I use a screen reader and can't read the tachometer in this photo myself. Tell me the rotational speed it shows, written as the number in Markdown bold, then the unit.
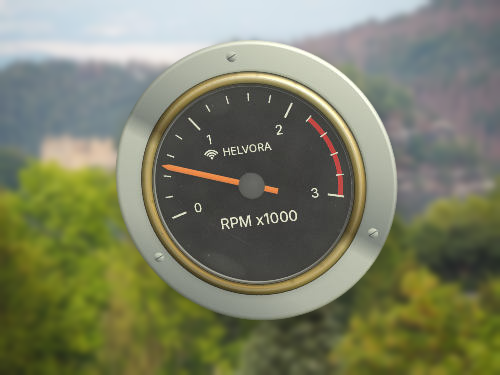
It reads **500** rpm
